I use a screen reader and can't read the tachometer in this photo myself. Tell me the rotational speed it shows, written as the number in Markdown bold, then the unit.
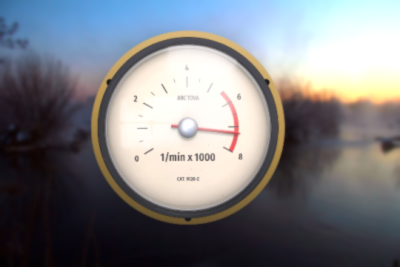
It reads **7250** rpm
